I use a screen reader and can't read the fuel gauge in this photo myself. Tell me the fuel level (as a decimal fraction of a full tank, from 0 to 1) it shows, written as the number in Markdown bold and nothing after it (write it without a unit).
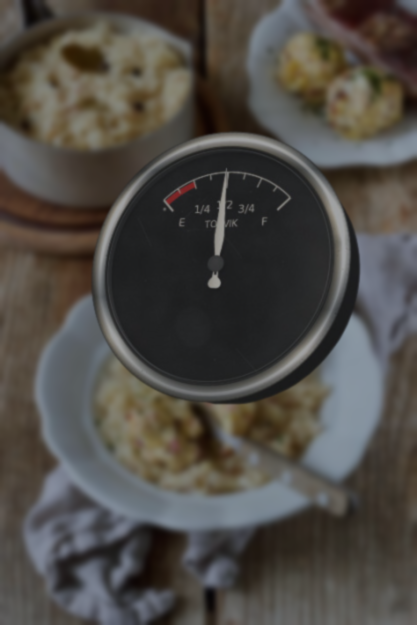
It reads **0.5**
